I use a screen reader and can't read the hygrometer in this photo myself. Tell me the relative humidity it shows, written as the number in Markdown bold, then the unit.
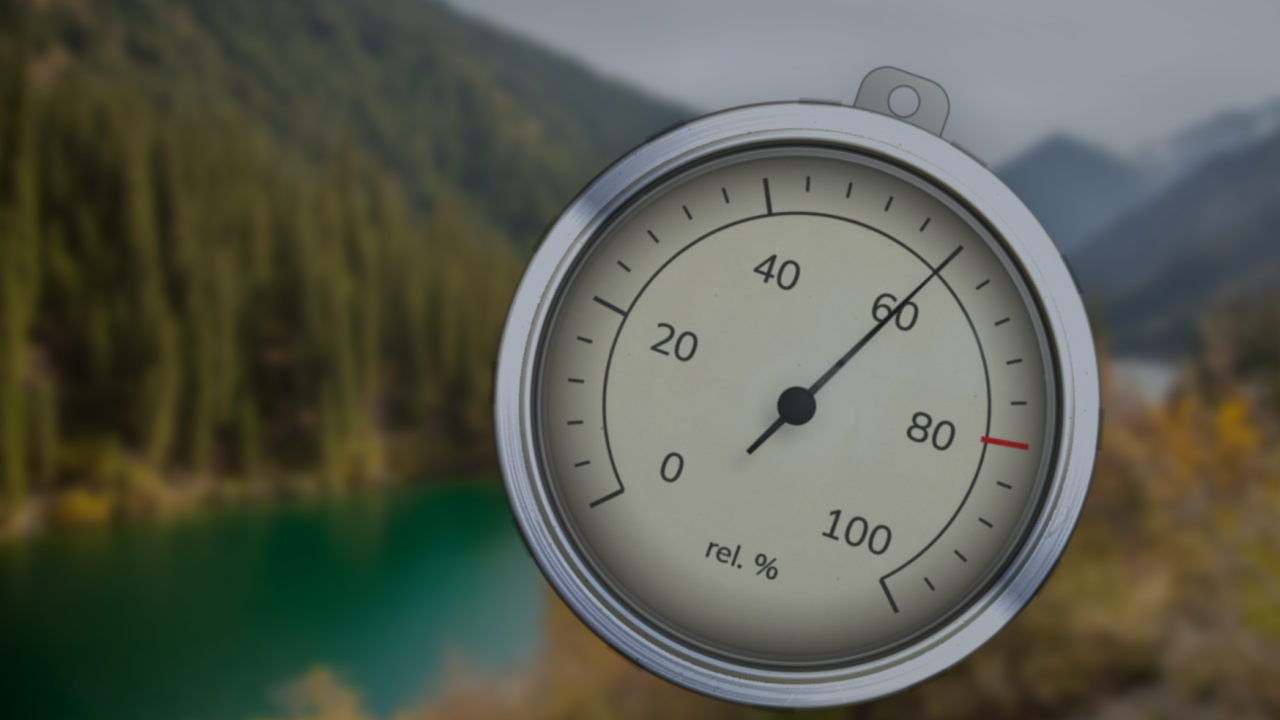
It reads **60** %
